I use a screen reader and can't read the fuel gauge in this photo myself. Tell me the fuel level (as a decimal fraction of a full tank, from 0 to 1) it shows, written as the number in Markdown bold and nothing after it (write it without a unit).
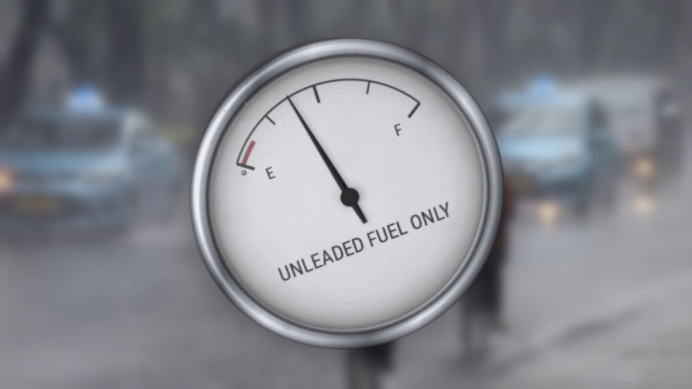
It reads **0.375**
